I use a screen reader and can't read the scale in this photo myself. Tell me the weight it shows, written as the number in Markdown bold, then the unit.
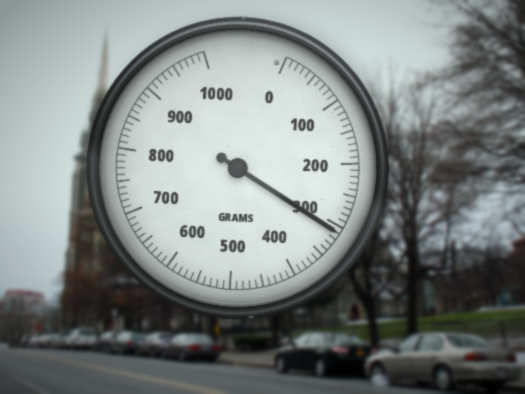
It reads **310** g
